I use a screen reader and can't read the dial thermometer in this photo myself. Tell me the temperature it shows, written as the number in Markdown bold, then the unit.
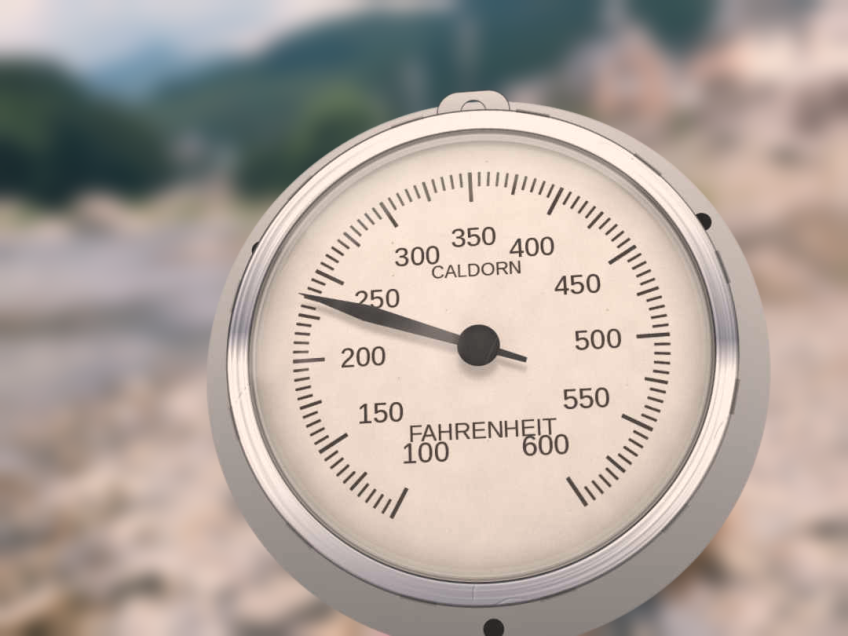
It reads **235** °F
